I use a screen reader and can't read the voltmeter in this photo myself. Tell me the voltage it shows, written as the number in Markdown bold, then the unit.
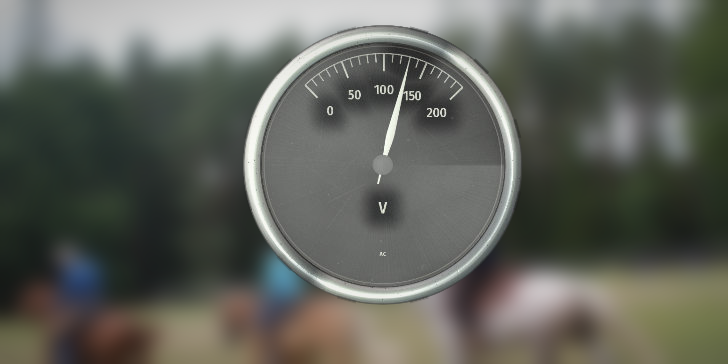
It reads **130** V
